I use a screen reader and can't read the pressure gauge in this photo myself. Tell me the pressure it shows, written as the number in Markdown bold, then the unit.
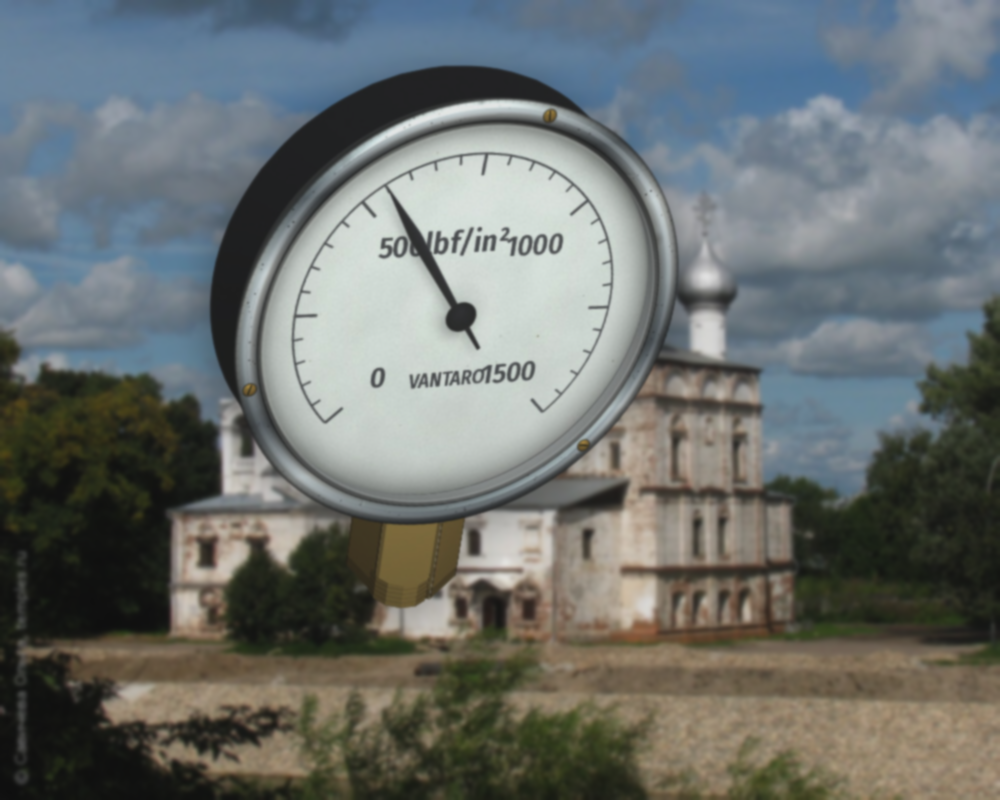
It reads **550** psi
